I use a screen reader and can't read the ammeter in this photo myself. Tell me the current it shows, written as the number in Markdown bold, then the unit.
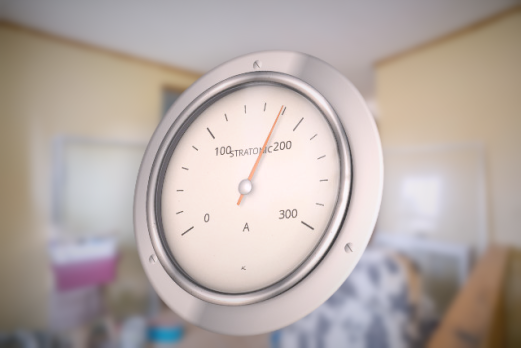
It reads **180** A
